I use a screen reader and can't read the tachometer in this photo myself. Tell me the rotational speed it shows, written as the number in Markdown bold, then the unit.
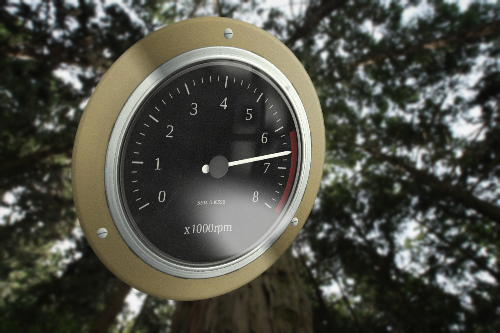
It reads **6600** rpm
